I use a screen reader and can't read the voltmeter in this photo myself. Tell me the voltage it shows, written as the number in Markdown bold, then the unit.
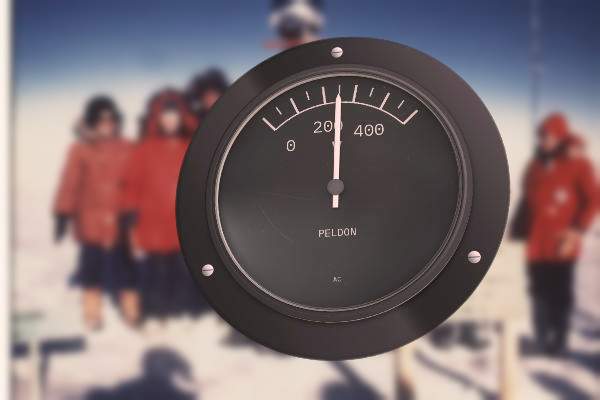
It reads **250** V
